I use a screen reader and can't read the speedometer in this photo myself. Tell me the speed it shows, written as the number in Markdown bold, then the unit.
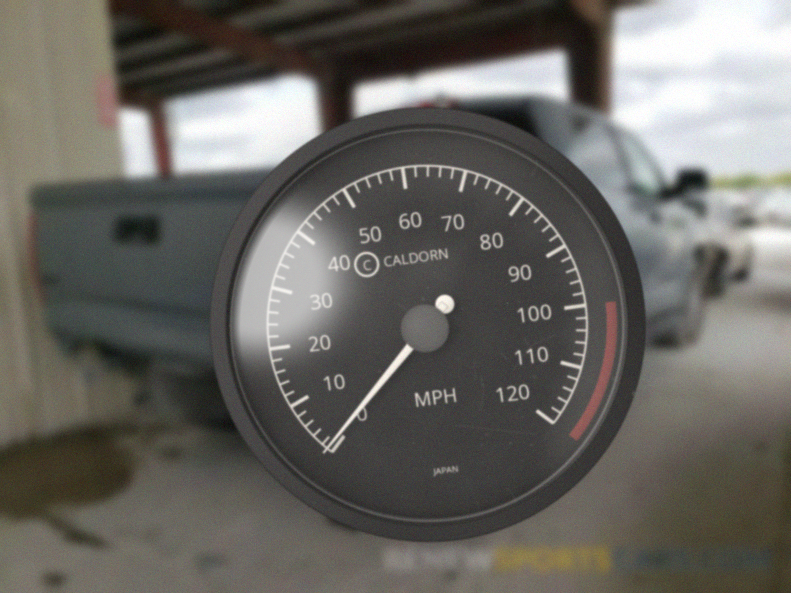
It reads **1** mph
